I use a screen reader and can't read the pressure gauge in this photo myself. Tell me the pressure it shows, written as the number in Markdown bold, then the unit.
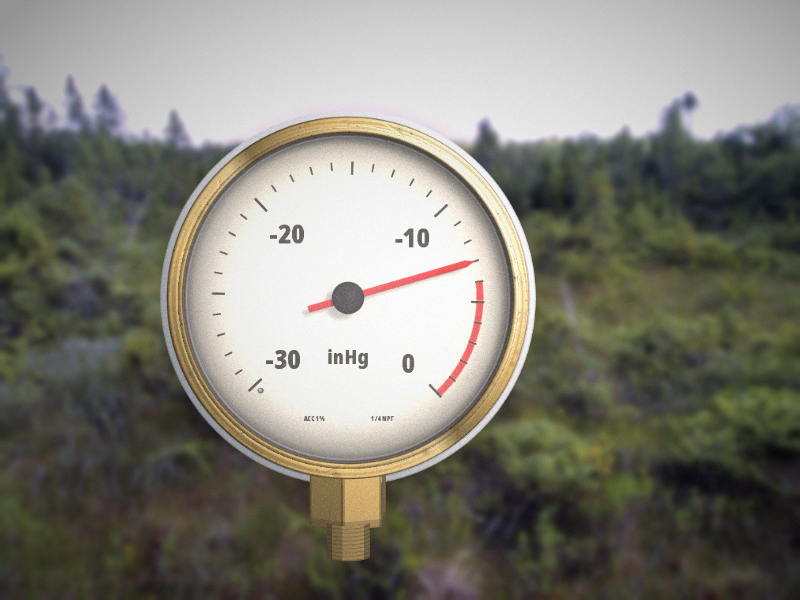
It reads **-7** inHg
